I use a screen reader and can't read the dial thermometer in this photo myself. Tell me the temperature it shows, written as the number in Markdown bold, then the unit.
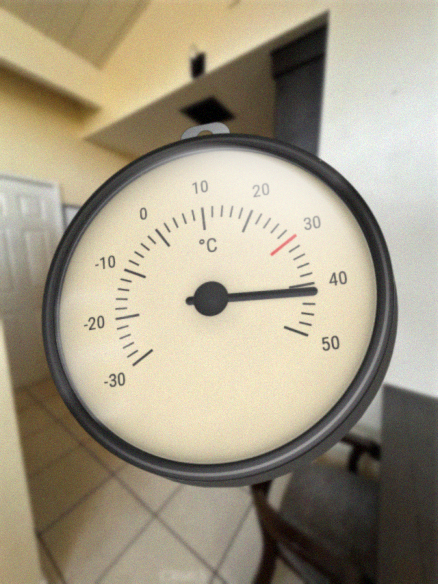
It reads **42** °C
